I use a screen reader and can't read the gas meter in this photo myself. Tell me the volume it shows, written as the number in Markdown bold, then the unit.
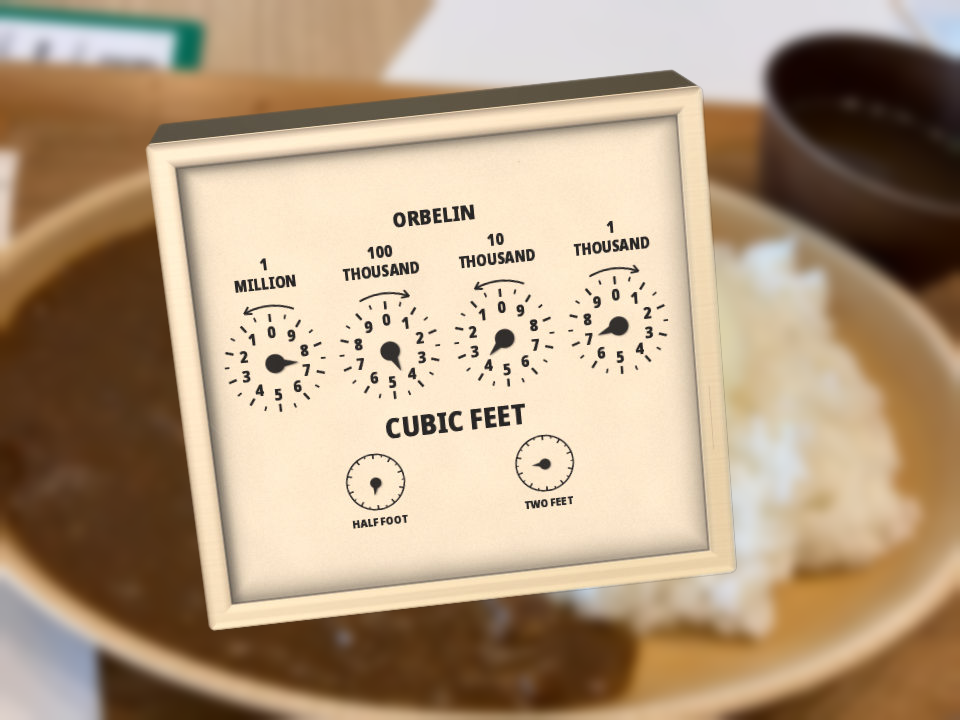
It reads **743700** ft³
